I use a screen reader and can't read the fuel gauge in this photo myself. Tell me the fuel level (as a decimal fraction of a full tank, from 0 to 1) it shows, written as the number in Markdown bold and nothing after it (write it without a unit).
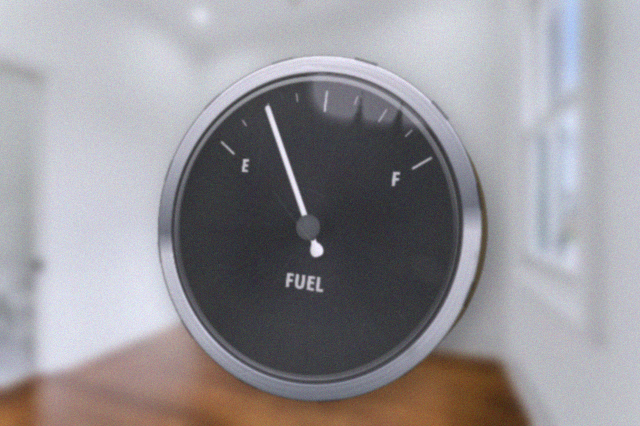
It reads **0.25**
